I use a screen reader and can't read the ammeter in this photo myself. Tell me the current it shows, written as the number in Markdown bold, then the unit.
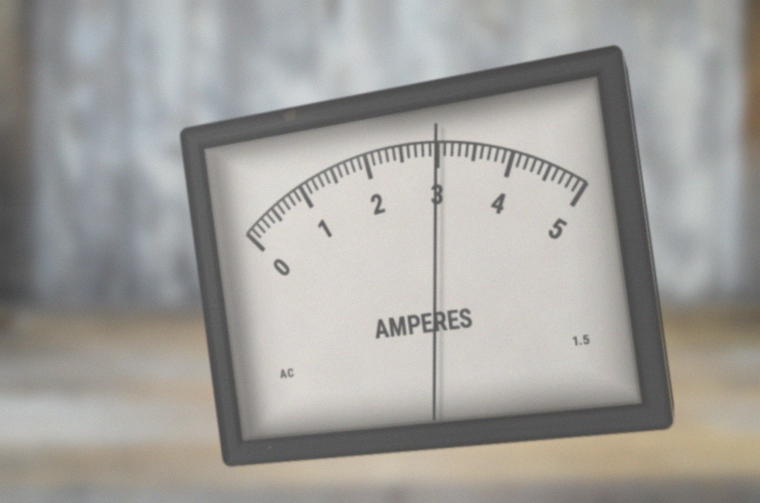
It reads **3** A
